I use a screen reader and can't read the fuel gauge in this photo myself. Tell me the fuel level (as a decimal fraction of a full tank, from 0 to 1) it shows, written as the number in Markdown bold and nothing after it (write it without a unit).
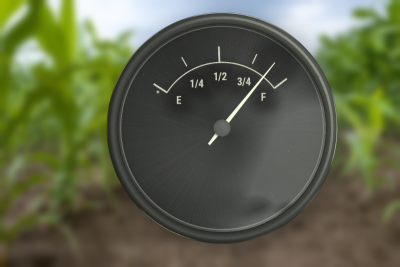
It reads **0.875**
